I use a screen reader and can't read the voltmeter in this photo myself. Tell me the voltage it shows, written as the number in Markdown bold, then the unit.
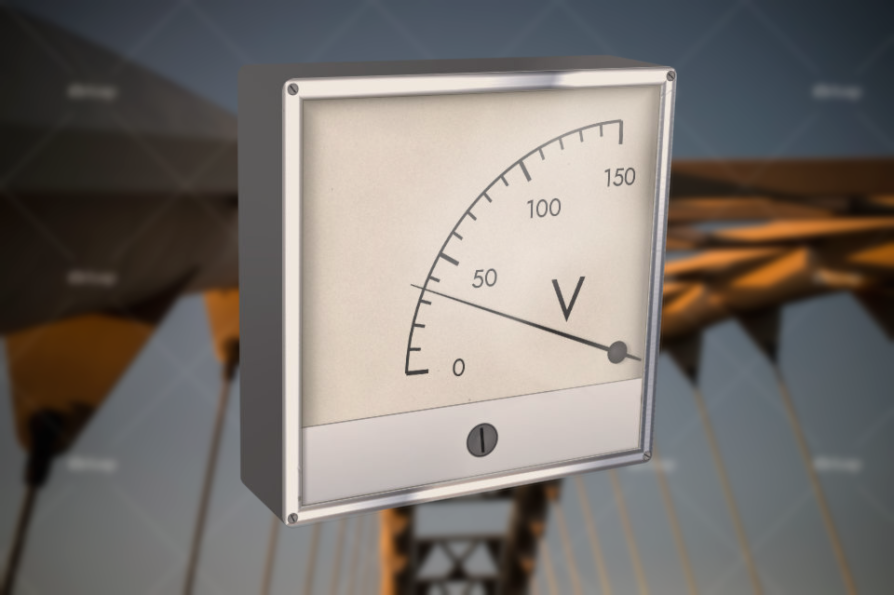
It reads **35** V
